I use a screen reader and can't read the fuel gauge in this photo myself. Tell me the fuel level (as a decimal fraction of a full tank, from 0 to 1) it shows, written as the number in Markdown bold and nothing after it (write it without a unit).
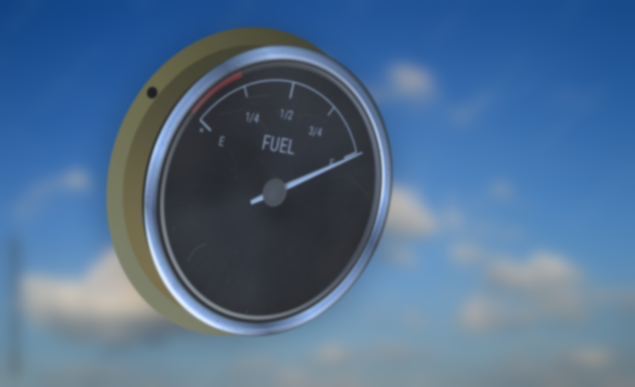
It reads **1**
